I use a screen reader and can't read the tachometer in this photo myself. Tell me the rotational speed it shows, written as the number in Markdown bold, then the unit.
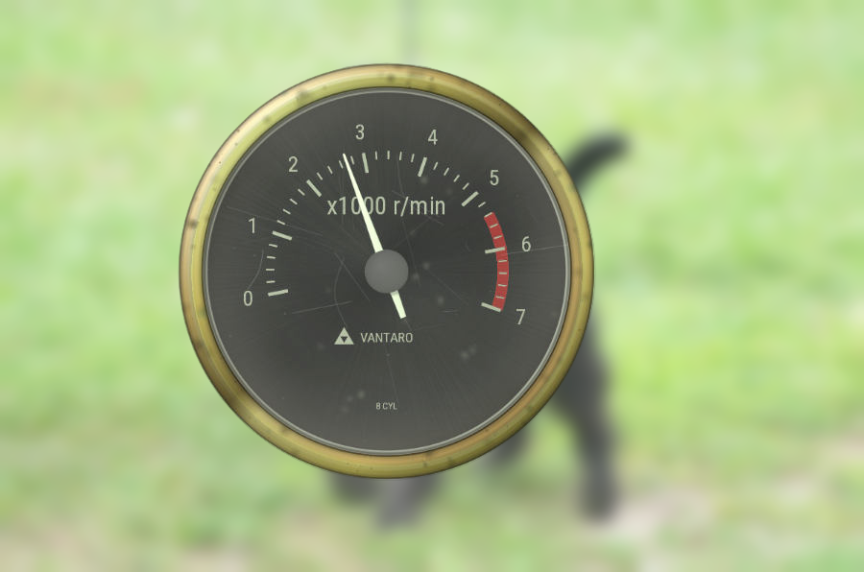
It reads **2700** rpm
